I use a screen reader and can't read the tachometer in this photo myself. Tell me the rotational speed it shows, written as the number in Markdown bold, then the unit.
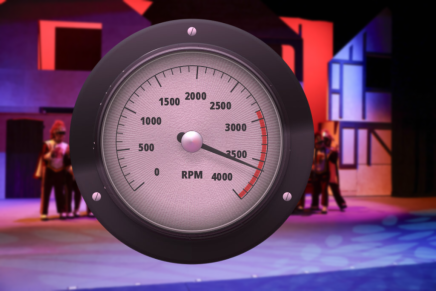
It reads **3600** rpm
